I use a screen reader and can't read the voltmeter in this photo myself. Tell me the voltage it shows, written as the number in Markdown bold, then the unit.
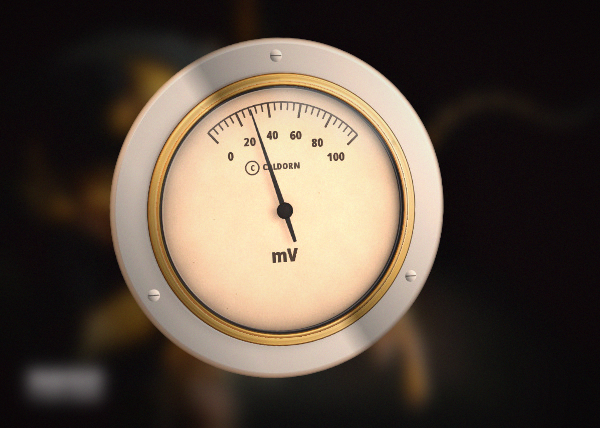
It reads **28** mV
